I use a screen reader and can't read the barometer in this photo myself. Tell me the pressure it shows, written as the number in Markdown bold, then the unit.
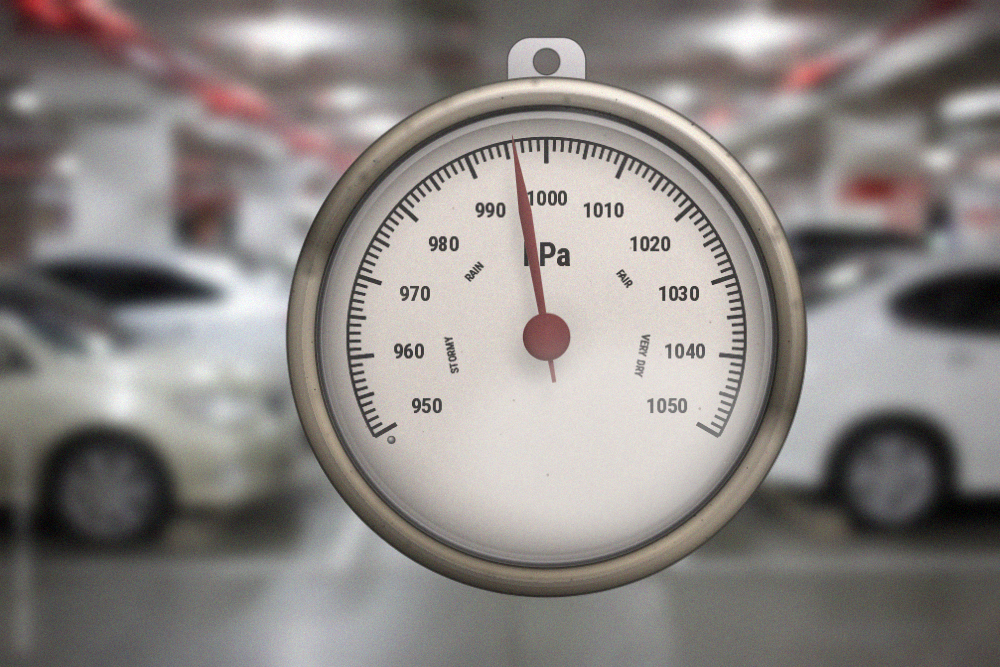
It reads **996** hPa
